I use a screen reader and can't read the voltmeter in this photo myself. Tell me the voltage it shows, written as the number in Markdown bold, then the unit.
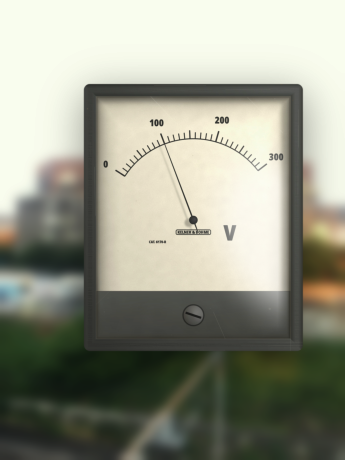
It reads **100** V
